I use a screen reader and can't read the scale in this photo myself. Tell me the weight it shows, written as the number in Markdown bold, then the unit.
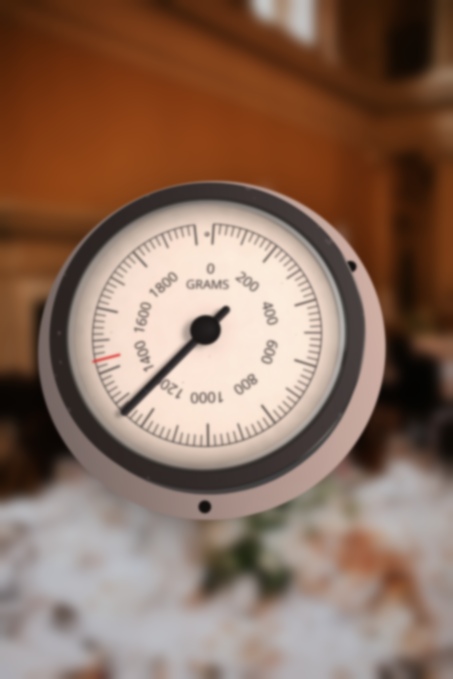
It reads **1260** g
